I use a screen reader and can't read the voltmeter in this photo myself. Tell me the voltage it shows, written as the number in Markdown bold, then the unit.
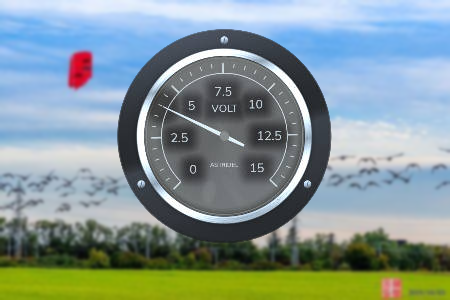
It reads **4** V
